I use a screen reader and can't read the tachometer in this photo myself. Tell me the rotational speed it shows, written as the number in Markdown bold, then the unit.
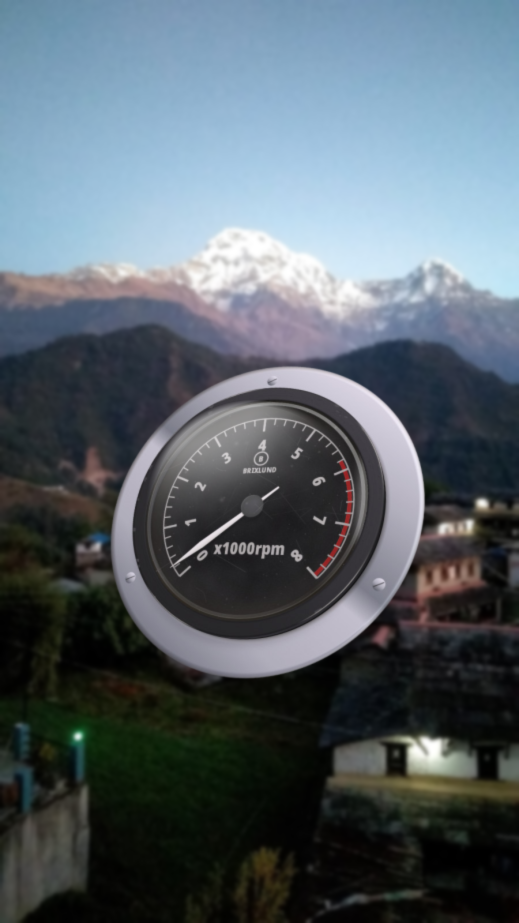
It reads **200** rpm
